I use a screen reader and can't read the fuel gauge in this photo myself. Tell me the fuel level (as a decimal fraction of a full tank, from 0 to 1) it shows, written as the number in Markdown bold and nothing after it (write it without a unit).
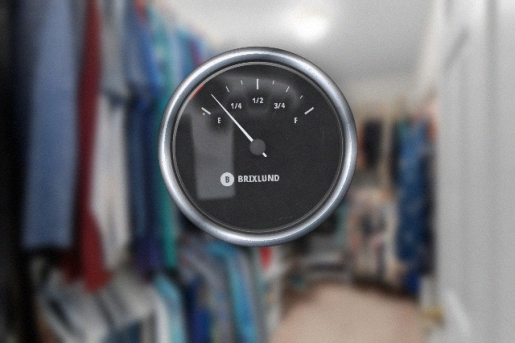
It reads **0.125**
